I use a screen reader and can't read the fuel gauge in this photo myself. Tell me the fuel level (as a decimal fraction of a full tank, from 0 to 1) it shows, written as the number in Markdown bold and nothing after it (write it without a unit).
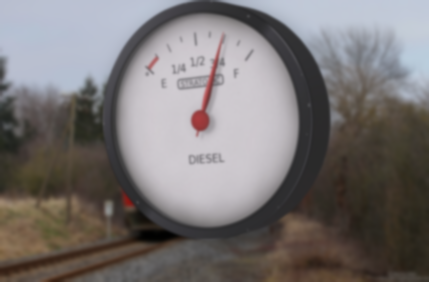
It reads **0.75**
